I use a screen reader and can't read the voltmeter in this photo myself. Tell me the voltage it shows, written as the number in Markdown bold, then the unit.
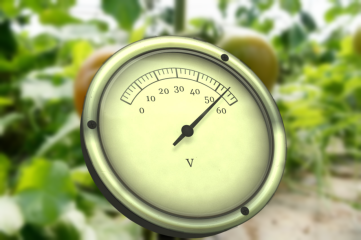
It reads **54** V
